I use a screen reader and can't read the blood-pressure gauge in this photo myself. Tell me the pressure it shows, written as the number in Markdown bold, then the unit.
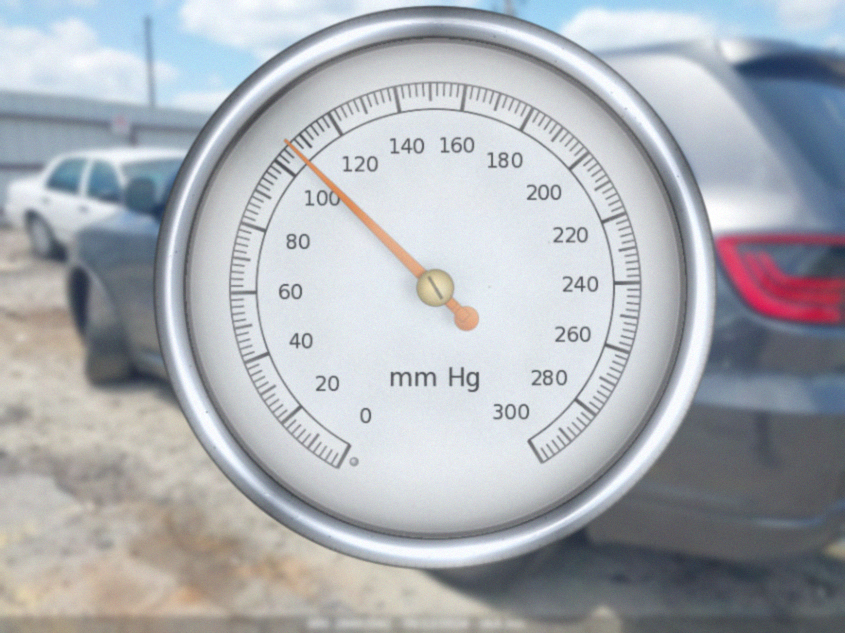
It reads **106** mmHg
